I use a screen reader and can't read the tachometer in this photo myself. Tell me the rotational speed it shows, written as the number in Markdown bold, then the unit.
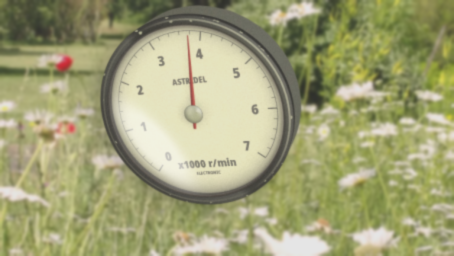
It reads **3800** rpm
